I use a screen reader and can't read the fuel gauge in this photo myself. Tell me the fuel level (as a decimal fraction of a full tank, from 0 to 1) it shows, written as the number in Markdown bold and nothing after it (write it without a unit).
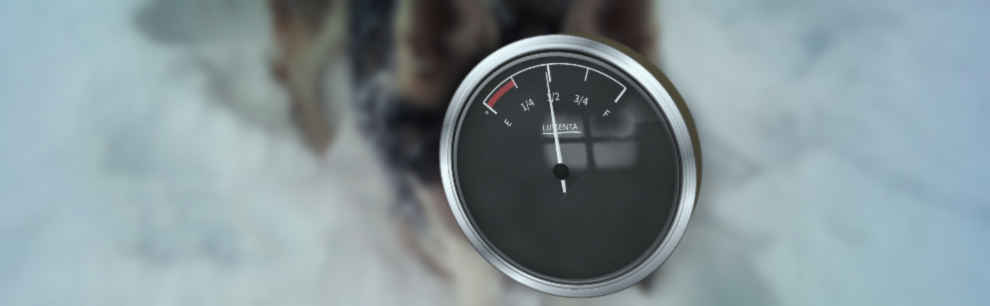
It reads **0.5**
